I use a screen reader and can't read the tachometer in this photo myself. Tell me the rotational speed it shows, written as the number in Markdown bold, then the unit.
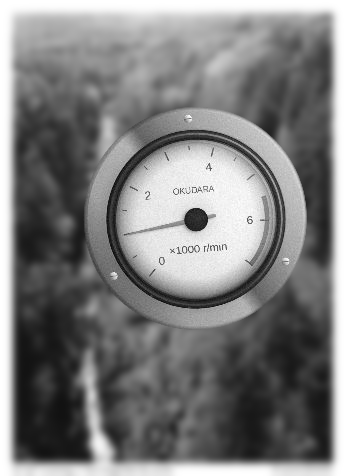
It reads **1000** rpm
